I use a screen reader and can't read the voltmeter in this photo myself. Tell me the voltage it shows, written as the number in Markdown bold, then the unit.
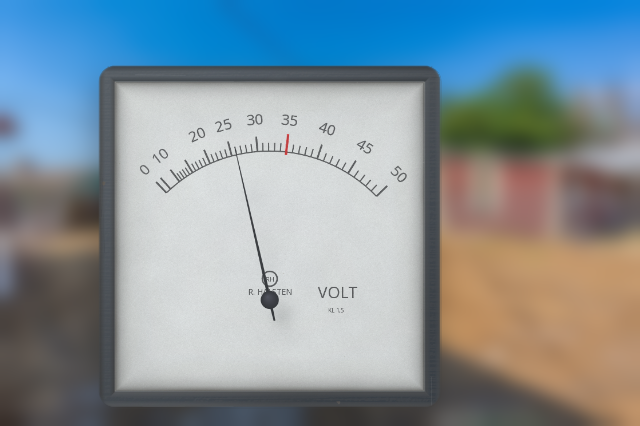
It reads **26** V
